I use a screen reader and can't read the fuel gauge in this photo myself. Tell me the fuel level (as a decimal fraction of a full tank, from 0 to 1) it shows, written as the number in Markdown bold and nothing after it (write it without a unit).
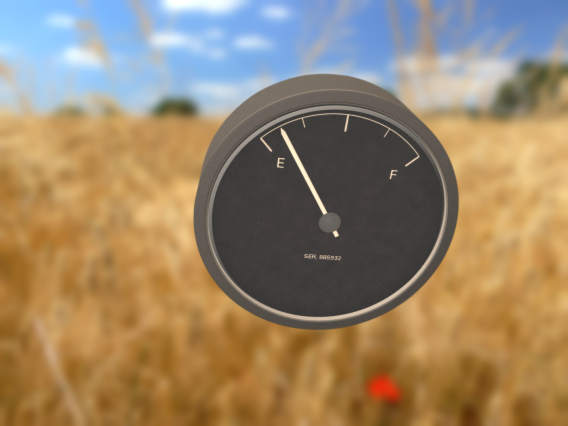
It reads **0.125**
